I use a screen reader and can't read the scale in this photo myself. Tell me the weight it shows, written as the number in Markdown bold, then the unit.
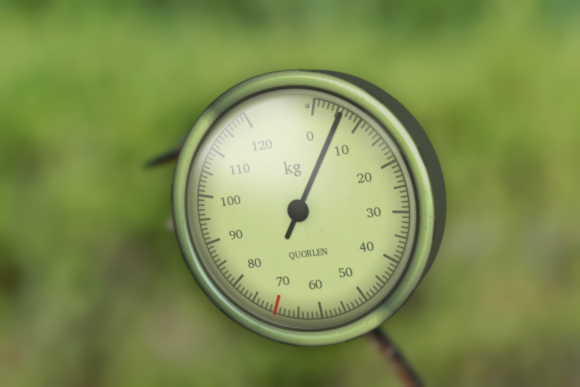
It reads **6** kg
